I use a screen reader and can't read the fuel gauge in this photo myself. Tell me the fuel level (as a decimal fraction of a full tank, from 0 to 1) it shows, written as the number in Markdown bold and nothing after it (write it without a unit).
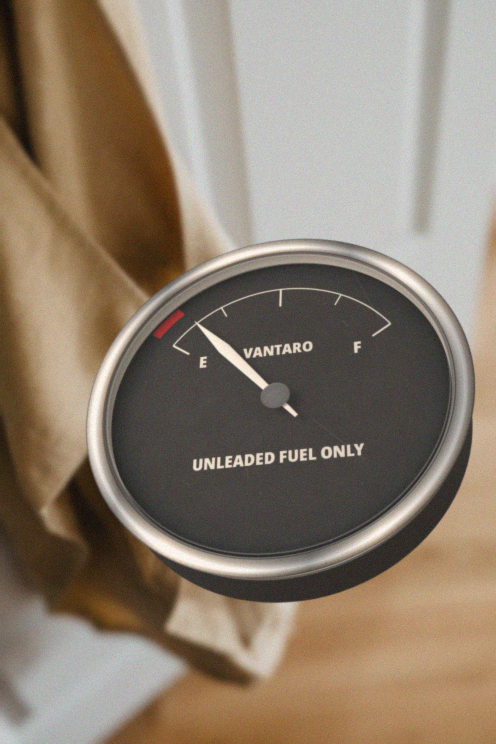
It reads **0.125**
